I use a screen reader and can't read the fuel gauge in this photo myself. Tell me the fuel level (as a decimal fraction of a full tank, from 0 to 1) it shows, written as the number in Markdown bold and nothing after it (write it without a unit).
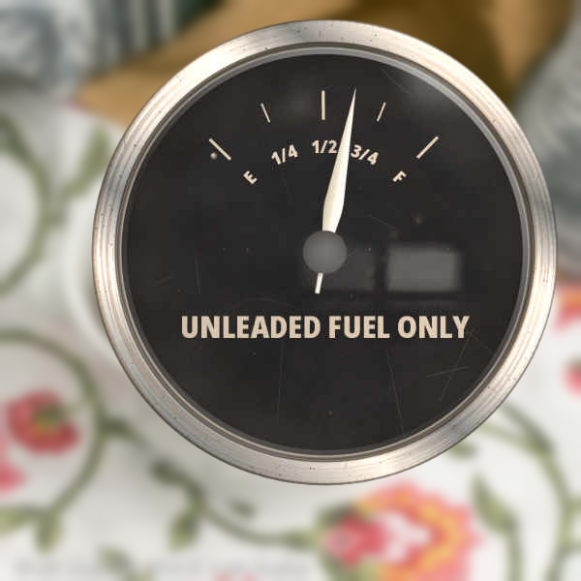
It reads **0.625**
